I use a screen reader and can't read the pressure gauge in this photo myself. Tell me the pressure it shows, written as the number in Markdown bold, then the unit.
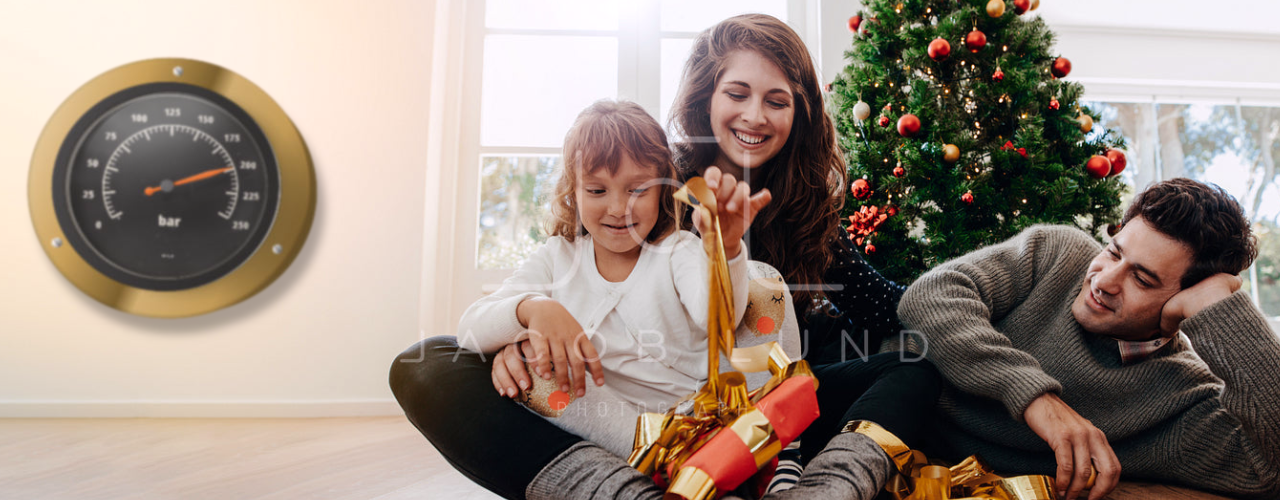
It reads **200** bar
